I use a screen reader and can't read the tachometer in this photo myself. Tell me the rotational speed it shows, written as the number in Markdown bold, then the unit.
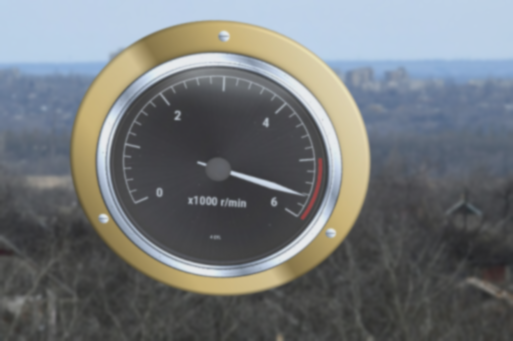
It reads **5600** rpm
